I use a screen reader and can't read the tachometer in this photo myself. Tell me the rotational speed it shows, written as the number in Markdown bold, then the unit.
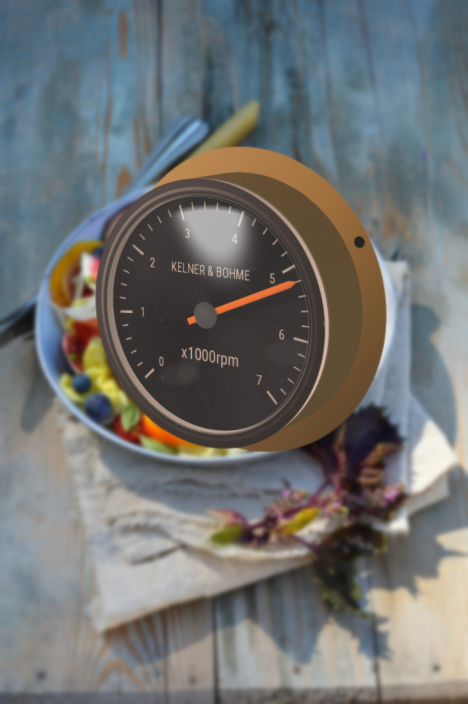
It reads **5200** rpm
